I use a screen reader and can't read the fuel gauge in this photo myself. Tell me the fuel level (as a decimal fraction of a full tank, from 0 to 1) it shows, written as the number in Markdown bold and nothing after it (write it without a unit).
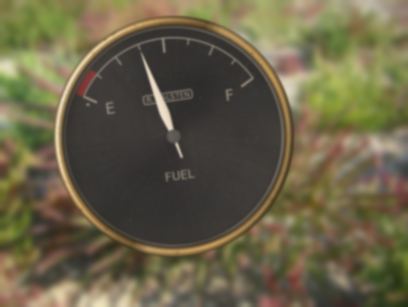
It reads **0.375**
